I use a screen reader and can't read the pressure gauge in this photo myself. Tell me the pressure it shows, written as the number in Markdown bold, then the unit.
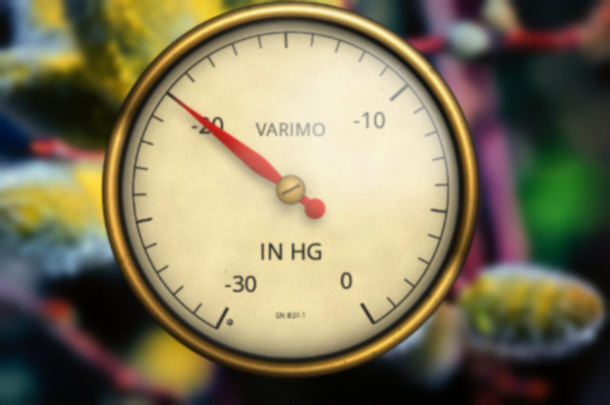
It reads **-20** inHg
